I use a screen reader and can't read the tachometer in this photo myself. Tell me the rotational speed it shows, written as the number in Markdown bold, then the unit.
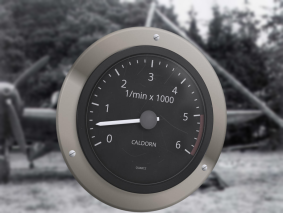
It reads **500** rpm
